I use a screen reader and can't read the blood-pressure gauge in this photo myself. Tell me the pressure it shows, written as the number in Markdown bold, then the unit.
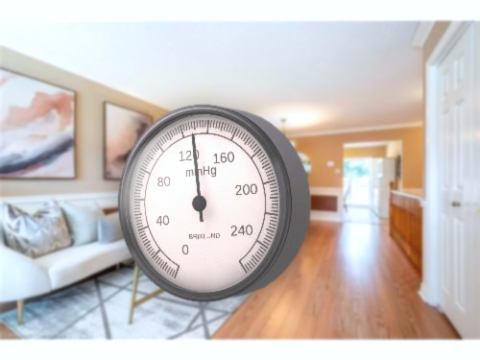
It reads **130** mmHg
